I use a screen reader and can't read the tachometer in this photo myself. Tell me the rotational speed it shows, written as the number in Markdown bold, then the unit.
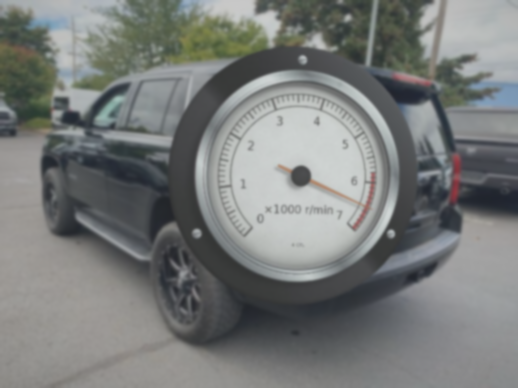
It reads **6500** rpm
